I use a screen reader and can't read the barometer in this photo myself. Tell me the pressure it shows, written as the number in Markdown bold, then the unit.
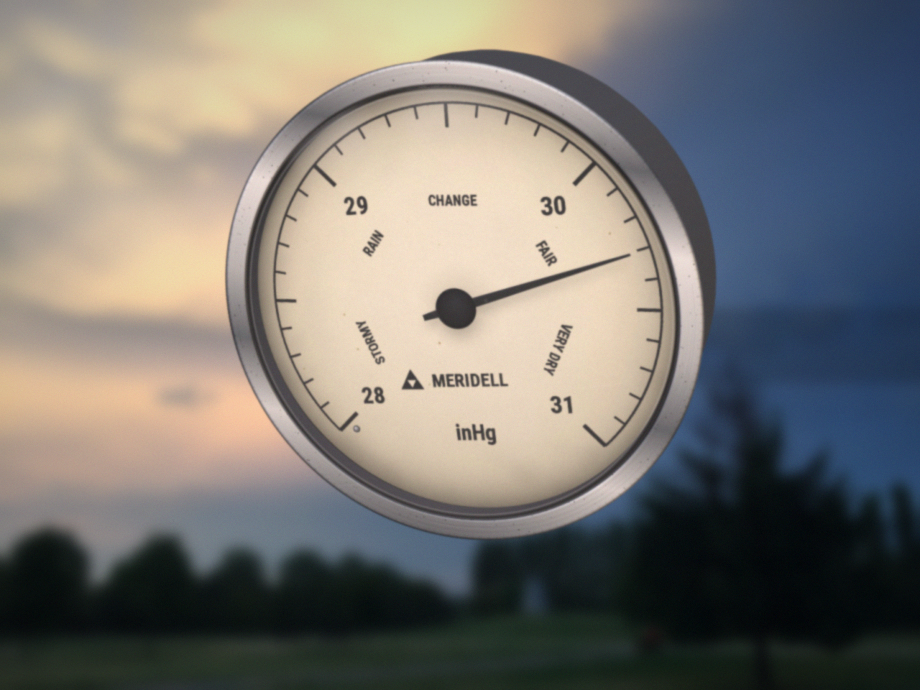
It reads **30.3** inHg
